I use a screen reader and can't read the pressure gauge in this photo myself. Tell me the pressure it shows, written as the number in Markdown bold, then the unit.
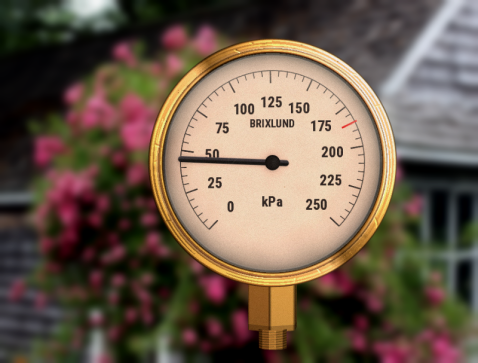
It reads **45** kPa
